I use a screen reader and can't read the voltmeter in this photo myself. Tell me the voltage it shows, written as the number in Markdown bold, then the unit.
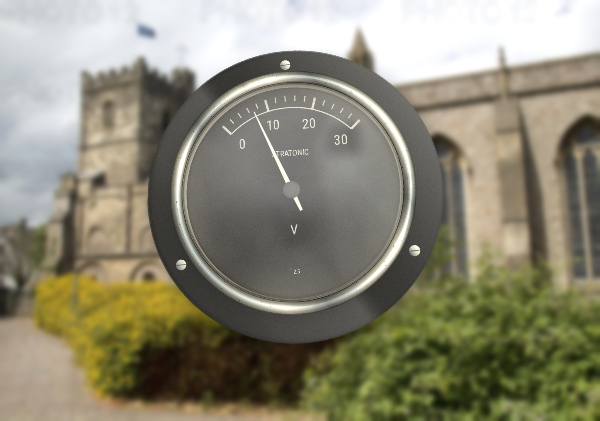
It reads **7** V
